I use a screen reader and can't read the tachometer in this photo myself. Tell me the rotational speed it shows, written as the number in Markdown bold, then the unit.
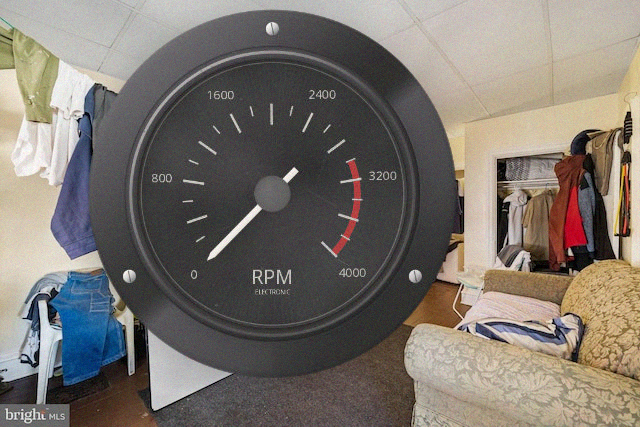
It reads **0** rpm
